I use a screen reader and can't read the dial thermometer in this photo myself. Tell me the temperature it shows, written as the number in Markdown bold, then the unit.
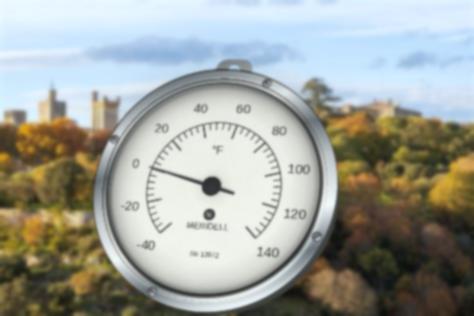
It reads **0** °F
